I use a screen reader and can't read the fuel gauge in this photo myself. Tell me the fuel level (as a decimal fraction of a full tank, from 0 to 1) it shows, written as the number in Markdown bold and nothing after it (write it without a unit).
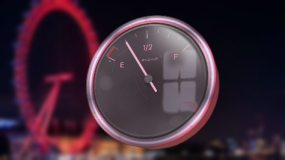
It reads **0.25**
